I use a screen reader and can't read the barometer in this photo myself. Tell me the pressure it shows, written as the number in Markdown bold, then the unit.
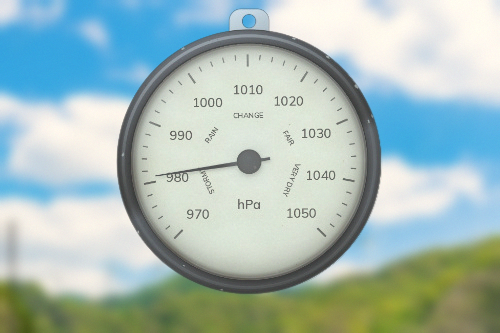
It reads **981** hPa
